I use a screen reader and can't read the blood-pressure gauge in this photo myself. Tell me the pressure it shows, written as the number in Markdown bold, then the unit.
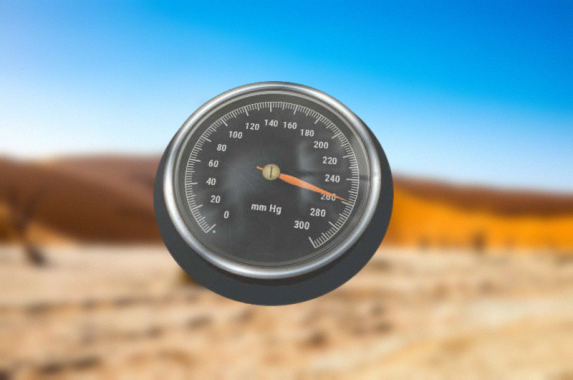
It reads **260** mmHg
